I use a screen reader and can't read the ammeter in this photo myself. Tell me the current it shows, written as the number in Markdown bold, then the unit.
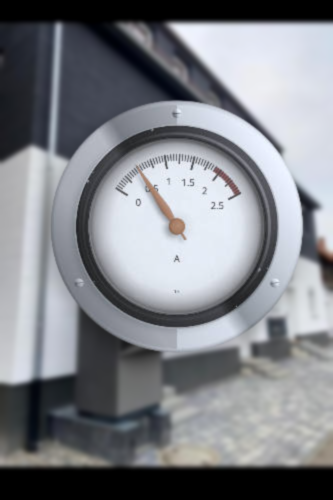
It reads **0.5** A
